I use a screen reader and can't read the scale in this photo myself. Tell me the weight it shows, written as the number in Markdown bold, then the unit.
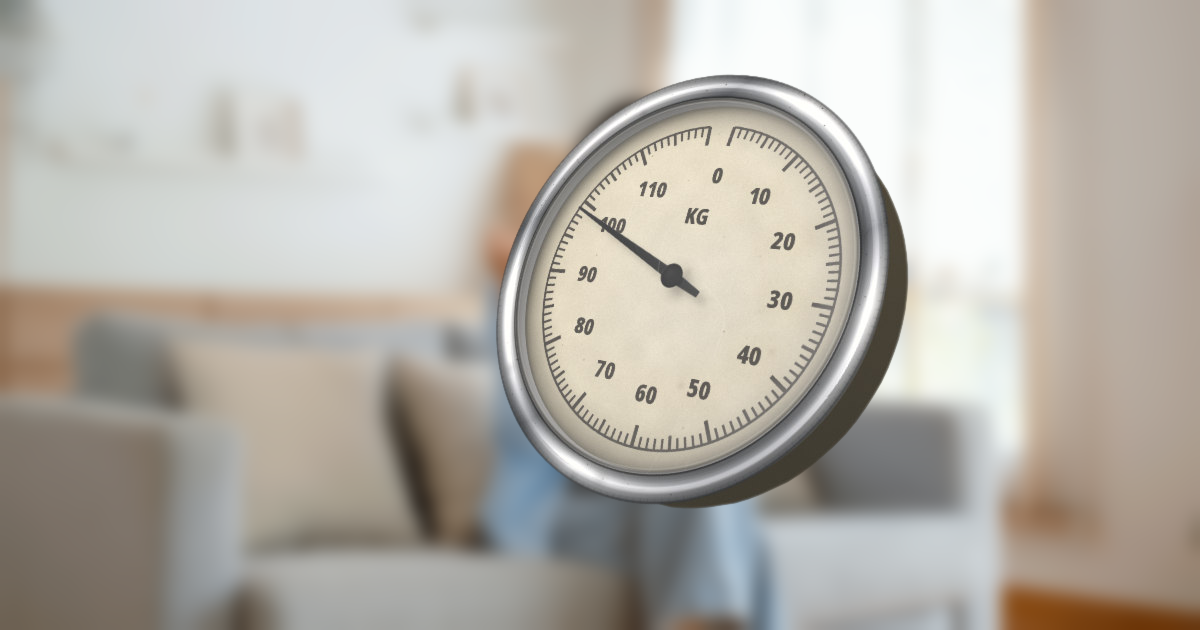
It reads **99** kg
